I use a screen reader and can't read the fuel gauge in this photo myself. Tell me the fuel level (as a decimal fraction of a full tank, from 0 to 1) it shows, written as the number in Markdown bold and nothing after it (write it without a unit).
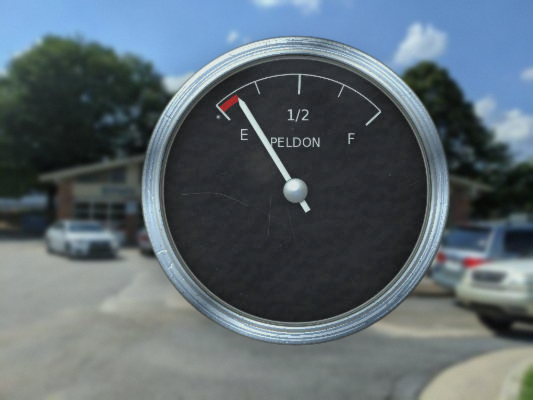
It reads **0.125**
